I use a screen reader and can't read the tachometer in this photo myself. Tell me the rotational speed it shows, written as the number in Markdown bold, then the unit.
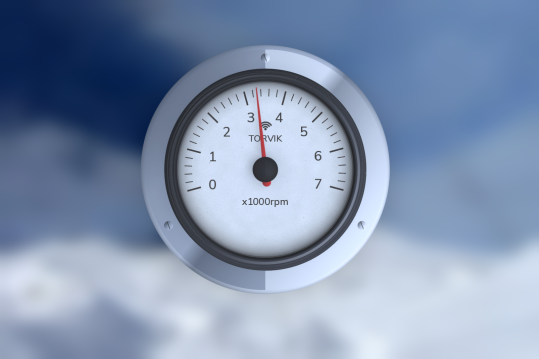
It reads **3300** rpm
